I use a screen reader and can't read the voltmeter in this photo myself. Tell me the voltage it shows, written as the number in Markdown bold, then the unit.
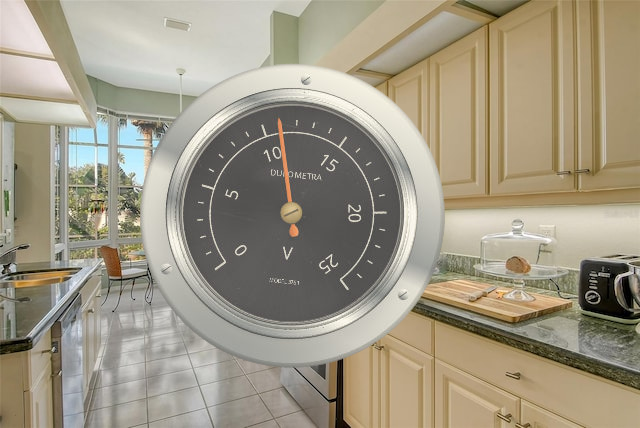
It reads **11** V
